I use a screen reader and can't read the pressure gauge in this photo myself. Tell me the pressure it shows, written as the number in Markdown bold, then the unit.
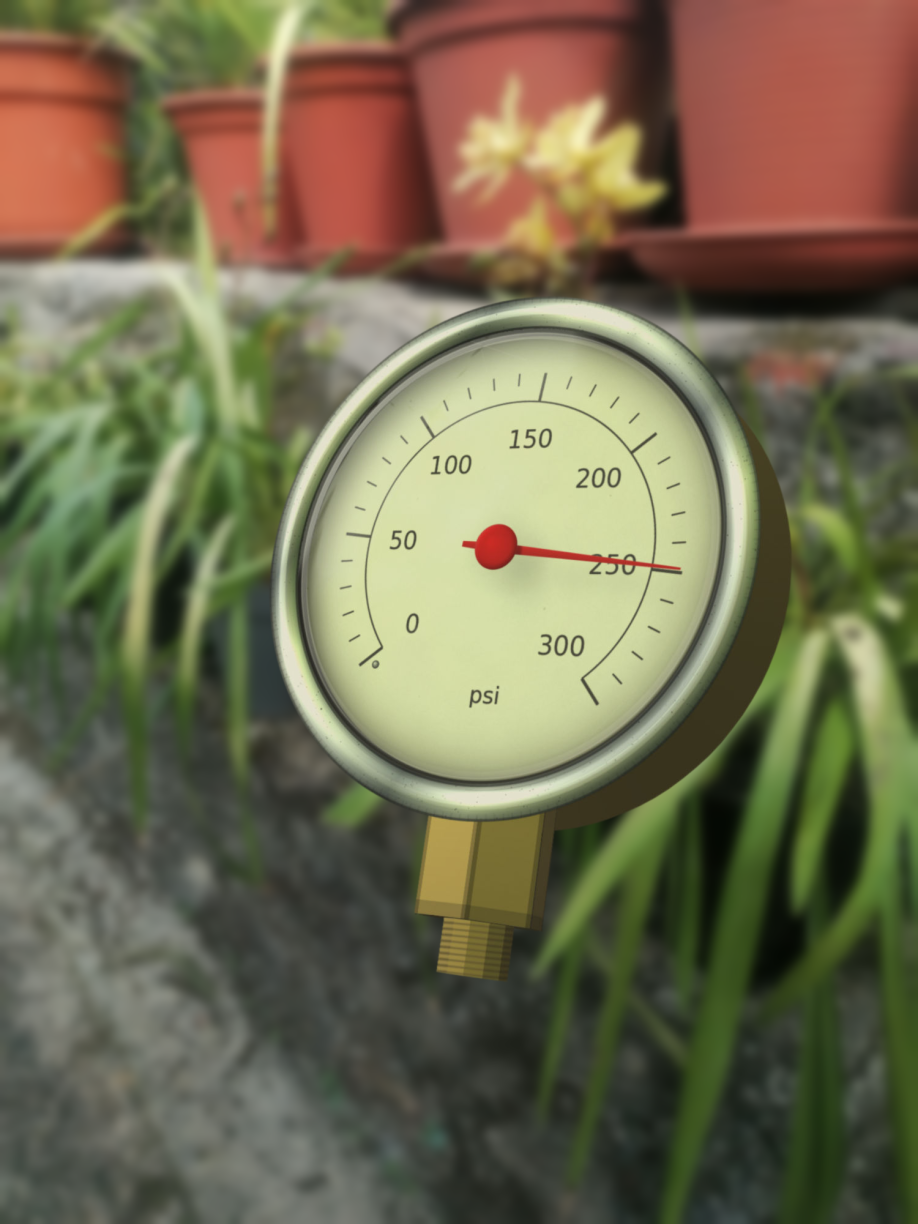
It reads **250** psi
